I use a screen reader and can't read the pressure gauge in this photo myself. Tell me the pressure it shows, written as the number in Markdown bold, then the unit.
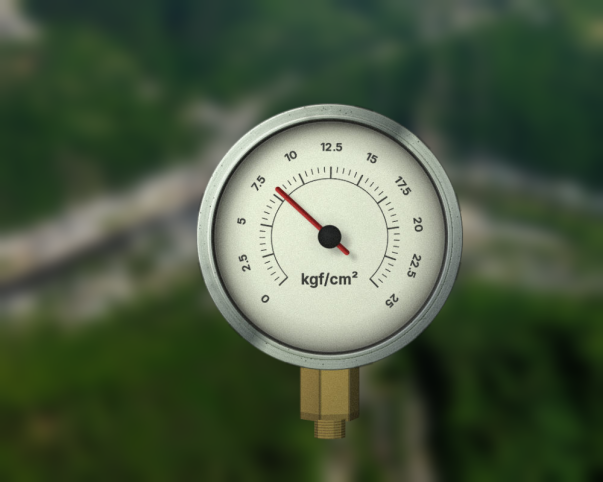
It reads **8** kg/cm²
